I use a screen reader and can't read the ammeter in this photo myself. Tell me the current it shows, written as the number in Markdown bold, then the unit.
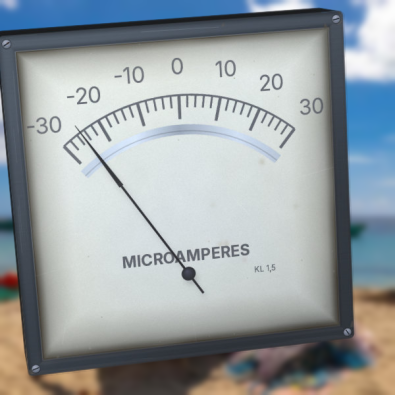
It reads **-25** µA
